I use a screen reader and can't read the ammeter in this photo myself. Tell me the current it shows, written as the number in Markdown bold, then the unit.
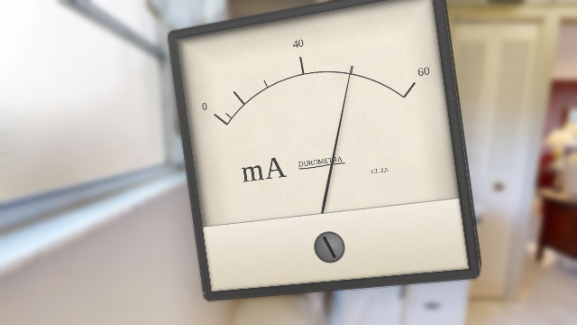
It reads **50** mA
